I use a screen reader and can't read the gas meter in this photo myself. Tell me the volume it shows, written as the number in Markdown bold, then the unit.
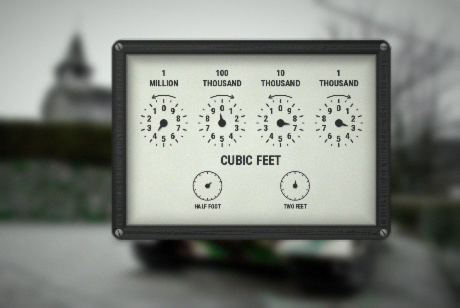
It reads **397300** ft³
